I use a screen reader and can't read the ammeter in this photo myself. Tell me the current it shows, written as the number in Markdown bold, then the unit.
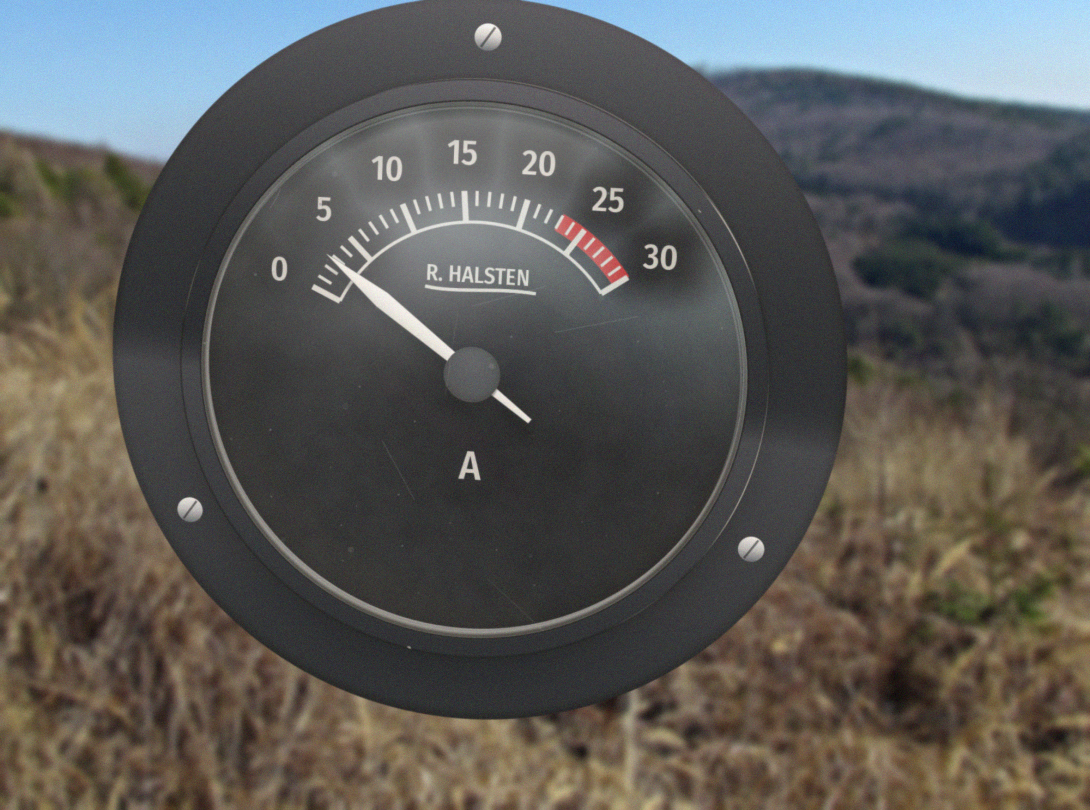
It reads **3** A
